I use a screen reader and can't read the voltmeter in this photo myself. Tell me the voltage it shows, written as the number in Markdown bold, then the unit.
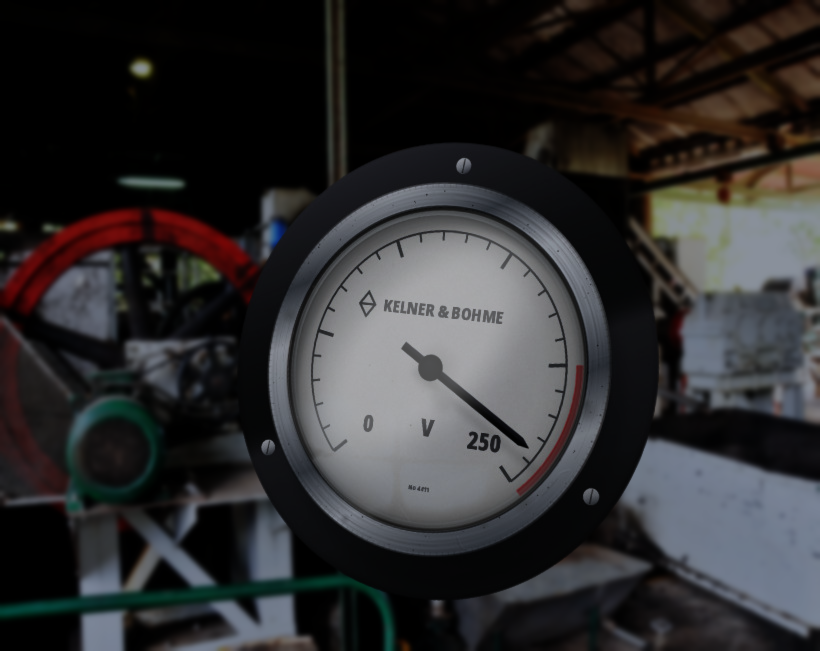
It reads **235** V
